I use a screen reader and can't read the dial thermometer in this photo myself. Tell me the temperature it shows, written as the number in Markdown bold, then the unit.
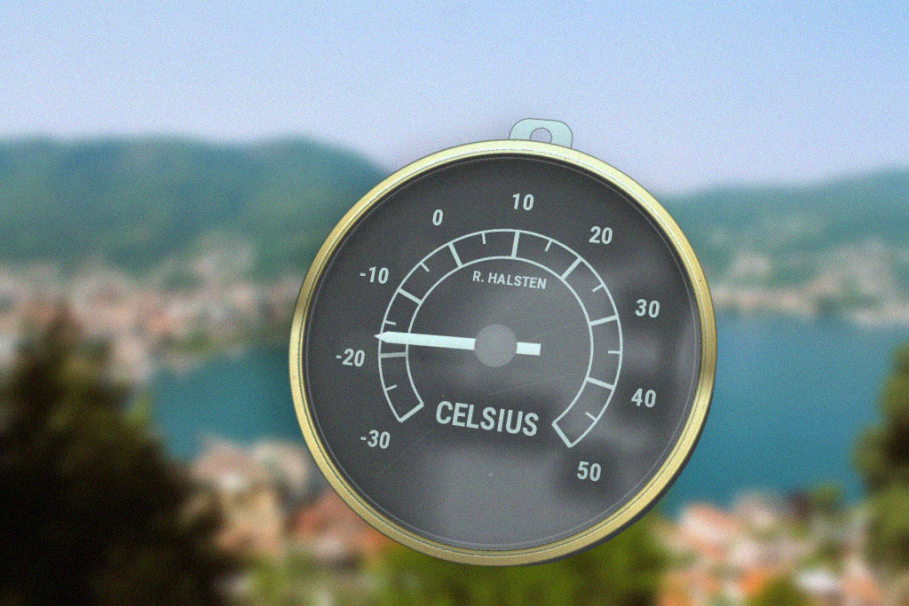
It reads **-17.5** °C
